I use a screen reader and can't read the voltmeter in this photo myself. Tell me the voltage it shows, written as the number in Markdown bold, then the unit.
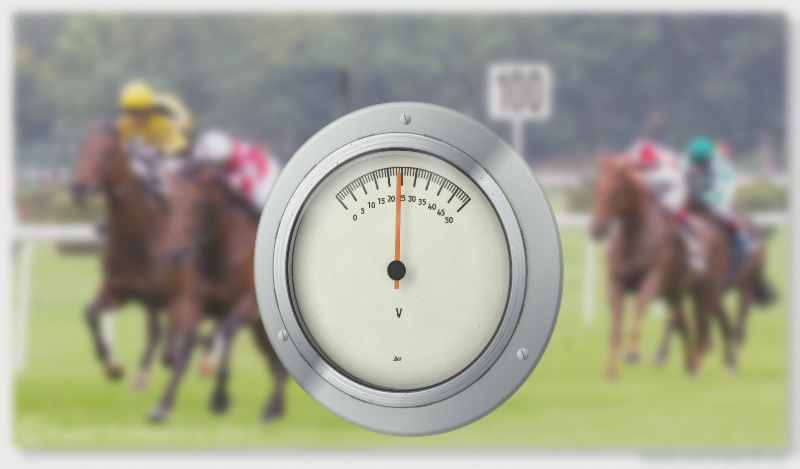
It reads **25** V
